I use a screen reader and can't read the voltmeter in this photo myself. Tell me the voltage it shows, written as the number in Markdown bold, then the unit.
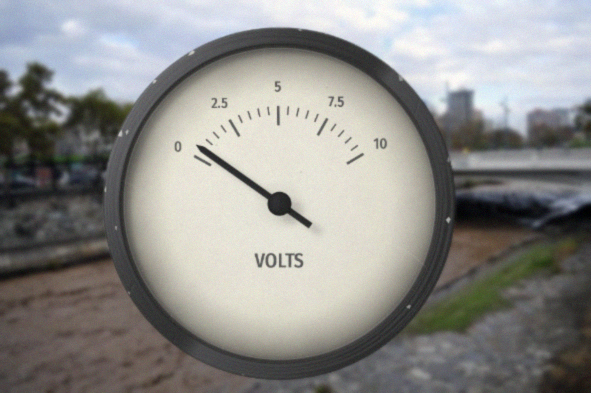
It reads **0.5** V
